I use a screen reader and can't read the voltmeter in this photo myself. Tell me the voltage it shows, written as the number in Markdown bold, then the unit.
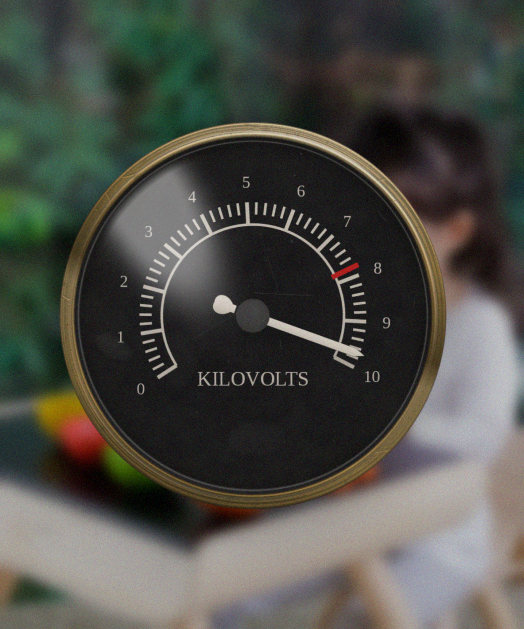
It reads **9.7** kV
